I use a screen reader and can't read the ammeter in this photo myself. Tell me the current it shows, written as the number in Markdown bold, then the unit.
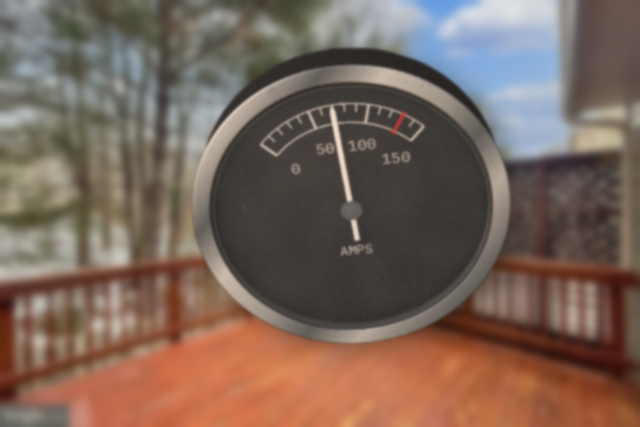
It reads **70** A
